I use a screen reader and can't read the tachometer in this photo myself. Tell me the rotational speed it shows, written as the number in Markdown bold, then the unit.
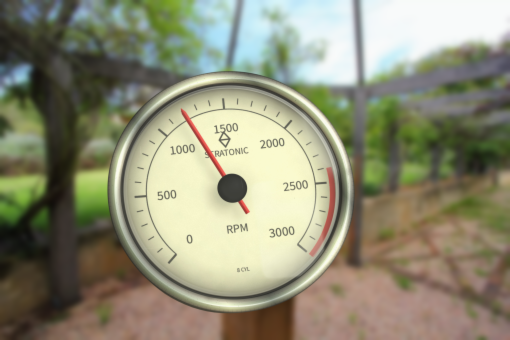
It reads **1200** rpm
